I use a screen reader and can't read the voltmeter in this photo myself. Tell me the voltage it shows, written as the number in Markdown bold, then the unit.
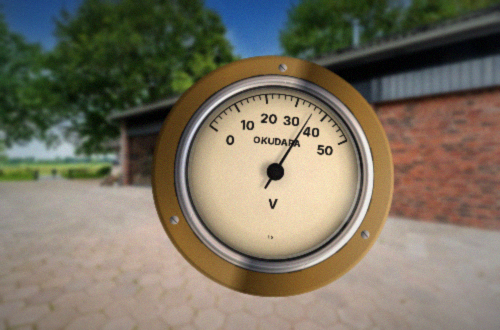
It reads **36** V
